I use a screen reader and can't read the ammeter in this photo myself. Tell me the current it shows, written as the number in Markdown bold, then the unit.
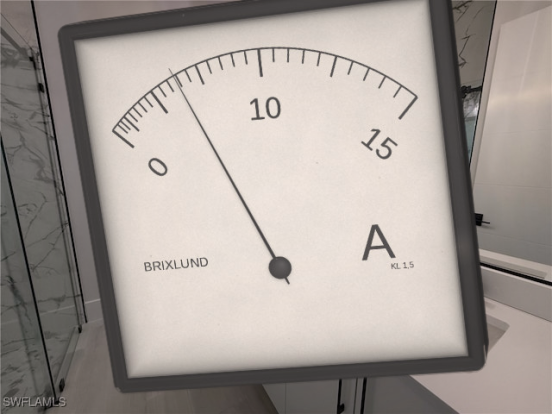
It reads **6.5** A
